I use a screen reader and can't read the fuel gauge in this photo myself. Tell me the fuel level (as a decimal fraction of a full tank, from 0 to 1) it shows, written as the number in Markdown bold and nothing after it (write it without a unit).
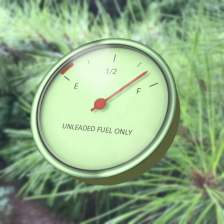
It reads **0.875**
